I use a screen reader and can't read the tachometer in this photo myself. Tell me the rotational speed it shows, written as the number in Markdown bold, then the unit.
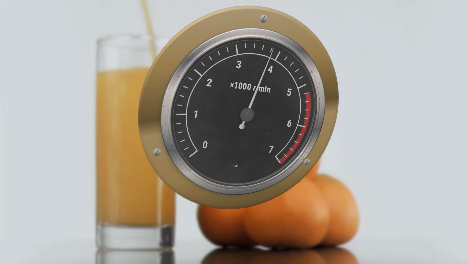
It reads **3800** rpm
